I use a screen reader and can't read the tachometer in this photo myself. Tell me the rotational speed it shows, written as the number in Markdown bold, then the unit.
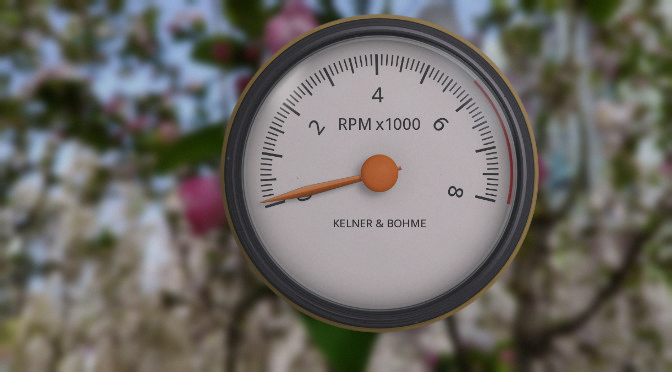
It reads **100** rpm
